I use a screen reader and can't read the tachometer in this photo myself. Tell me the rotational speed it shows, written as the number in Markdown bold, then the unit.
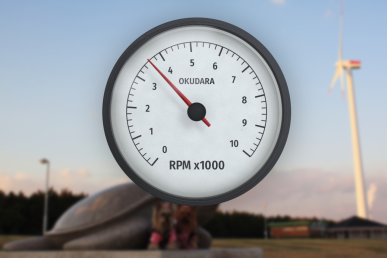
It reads **3600** rpm
